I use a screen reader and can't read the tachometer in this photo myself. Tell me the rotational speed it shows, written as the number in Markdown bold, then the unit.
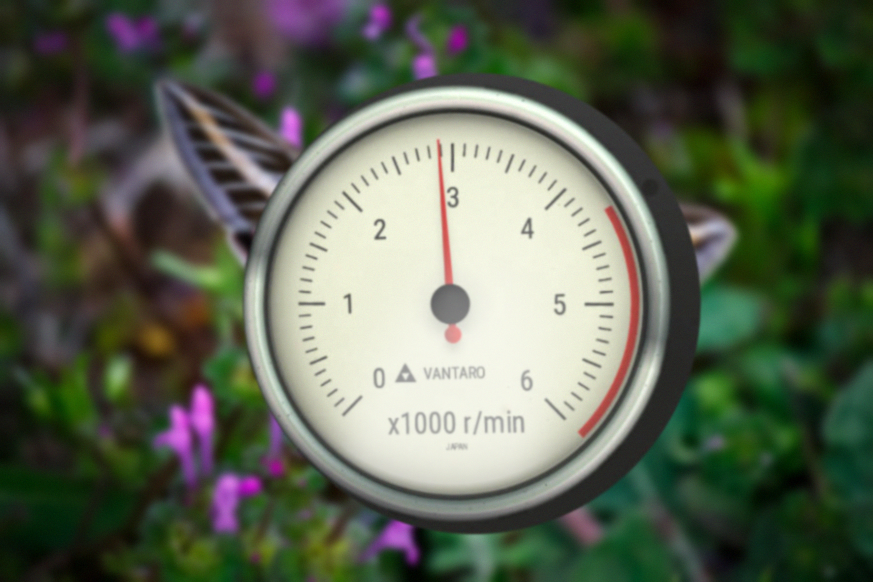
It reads **2900** rpm
